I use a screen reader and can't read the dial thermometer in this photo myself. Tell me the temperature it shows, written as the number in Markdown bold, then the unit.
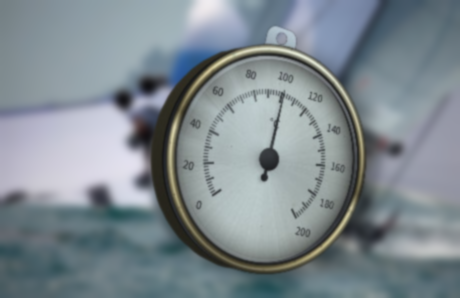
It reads **100** °C
